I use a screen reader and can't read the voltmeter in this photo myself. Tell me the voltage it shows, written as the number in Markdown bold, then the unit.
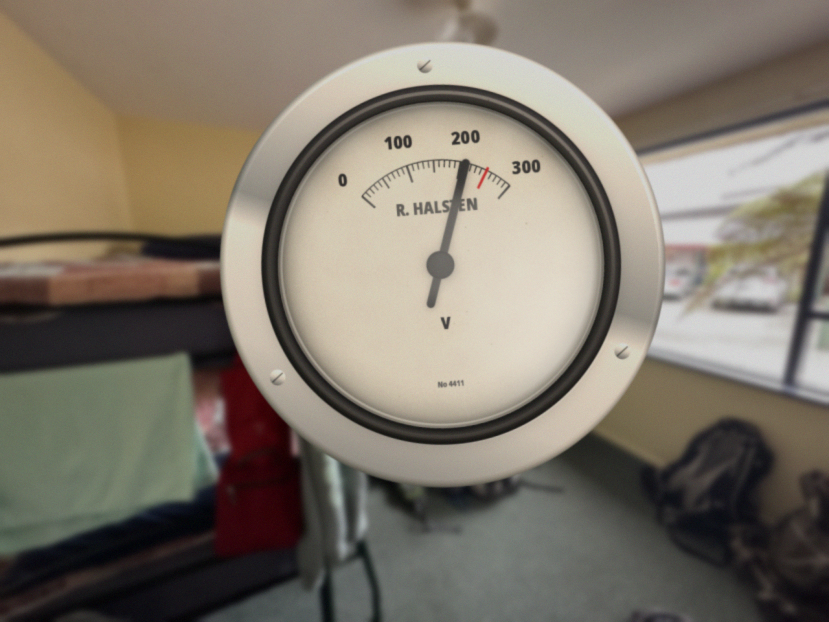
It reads **210** V
